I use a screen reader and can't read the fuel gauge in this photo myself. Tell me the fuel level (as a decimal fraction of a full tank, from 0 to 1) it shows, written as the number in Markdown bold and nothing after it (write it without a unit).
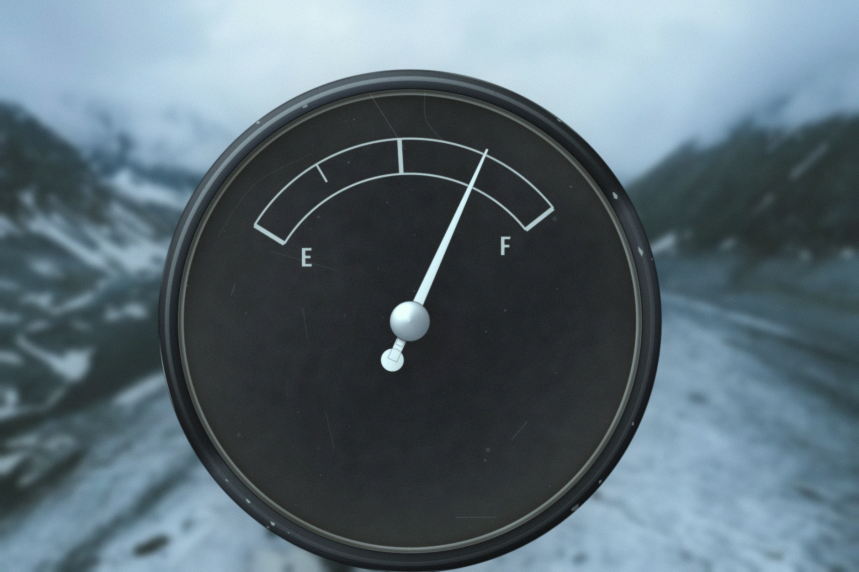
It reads **0.75**
